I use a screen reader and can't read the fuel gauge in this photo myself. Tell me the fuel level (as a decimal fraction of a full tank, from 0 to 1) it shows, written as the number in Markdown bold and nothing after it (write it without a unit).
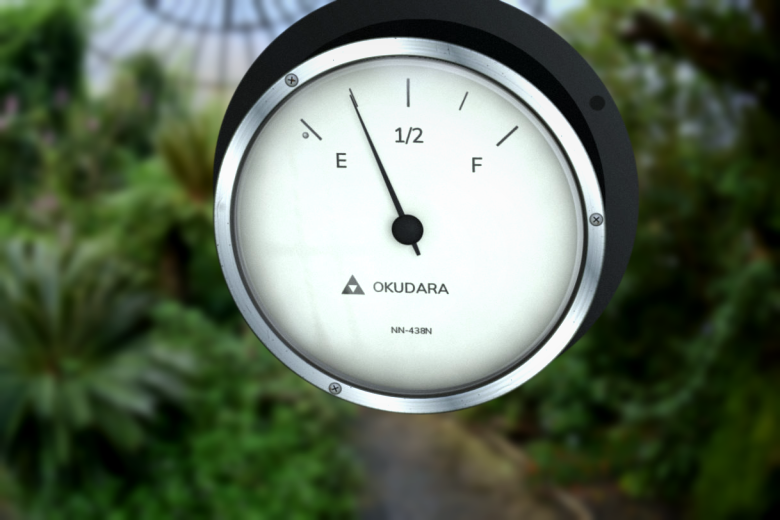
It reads **0.25**
